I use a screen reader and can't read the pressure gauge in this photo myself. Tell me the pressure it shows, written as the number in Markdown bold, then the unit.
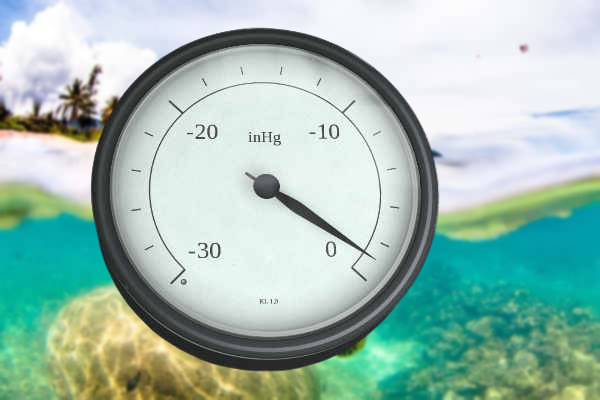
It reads **-1** inHg
